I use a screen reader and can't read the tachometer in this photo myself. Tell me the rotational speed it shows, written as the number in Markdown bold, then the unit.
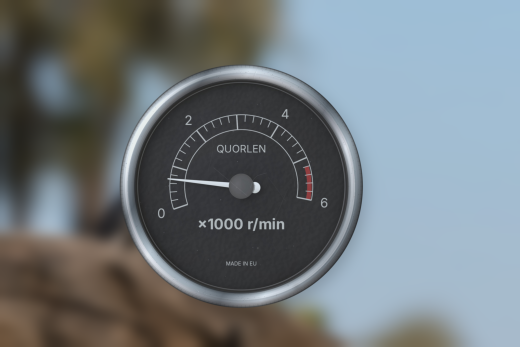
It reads **700** rpm
